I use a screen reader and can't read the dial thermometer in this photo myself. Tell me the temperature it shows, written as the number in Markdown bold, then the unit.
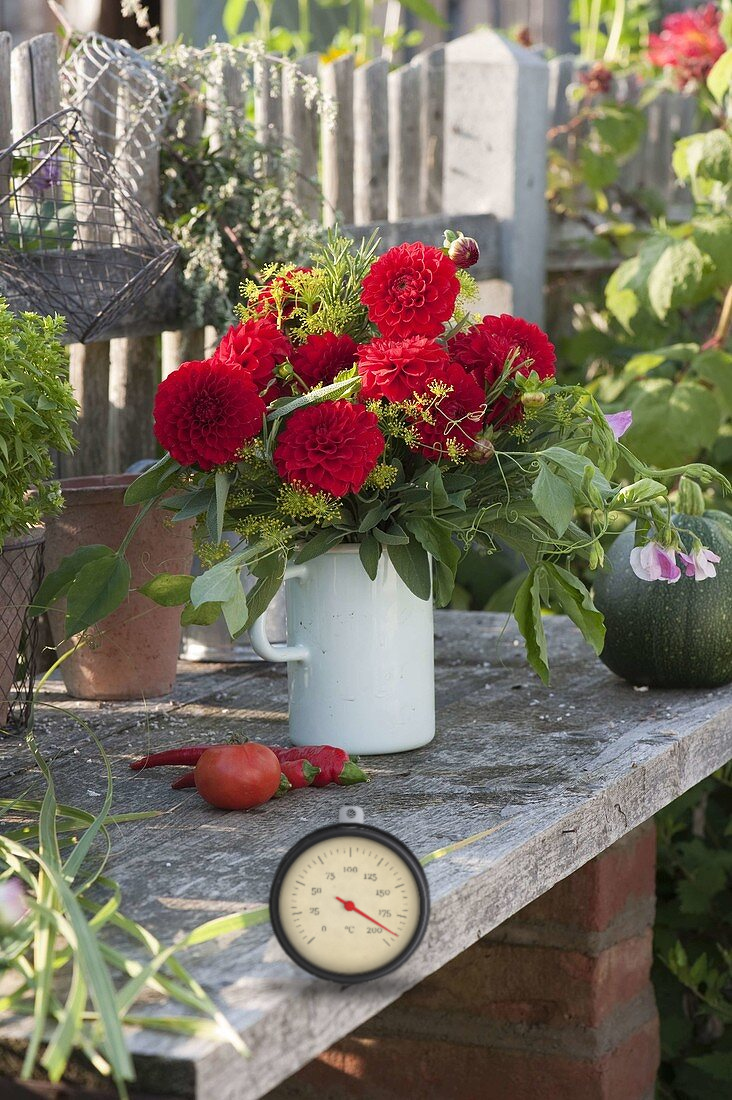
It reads **190** °C
